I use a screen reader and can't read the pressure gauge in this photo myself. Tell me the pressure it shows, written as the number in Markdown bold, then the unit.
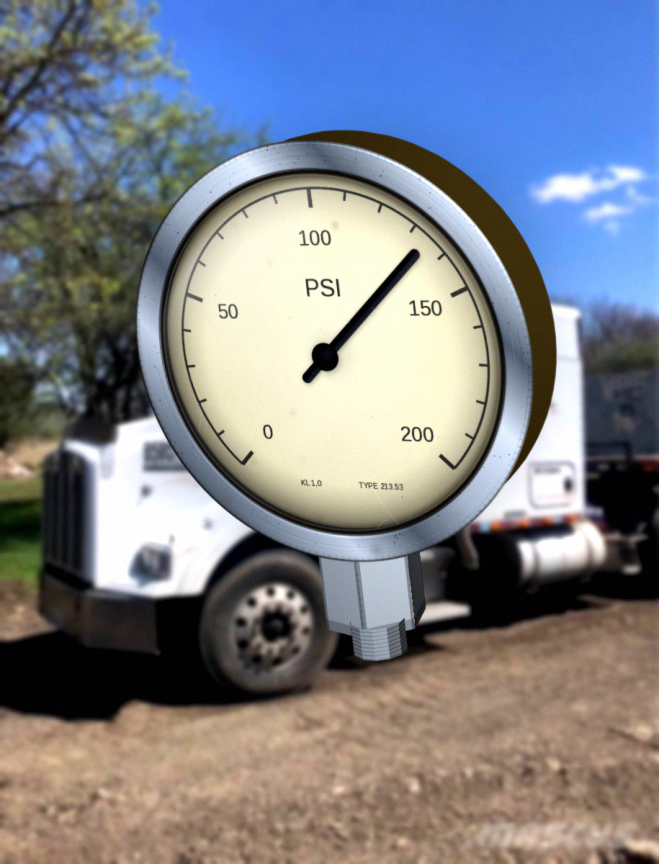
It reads **135** psi
